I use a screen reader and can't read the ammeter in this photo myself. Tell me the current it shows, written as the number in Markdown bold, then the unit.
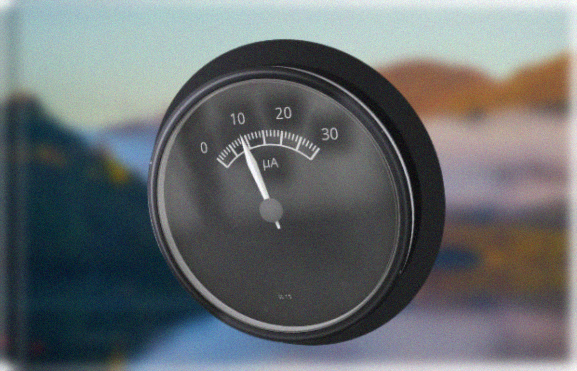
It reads **10** µA
